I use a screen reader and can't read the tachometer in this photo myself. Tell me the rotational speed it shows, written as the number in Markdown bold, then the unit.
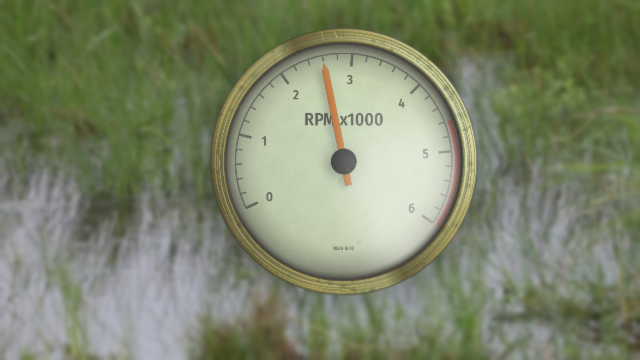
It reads **2600** rpm
